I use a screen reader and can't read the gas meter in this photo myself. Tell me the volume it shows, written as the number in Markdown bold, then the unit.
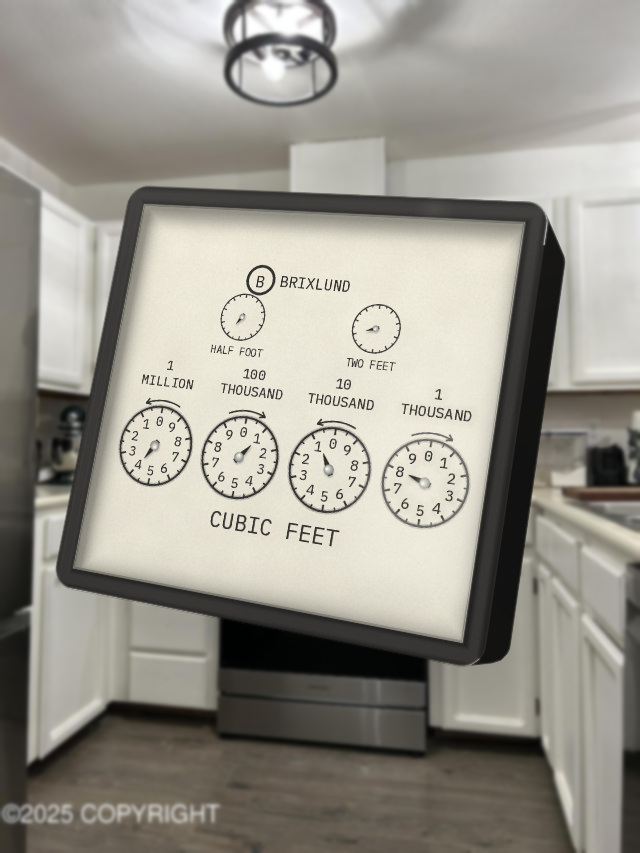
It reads **410800** ft³
